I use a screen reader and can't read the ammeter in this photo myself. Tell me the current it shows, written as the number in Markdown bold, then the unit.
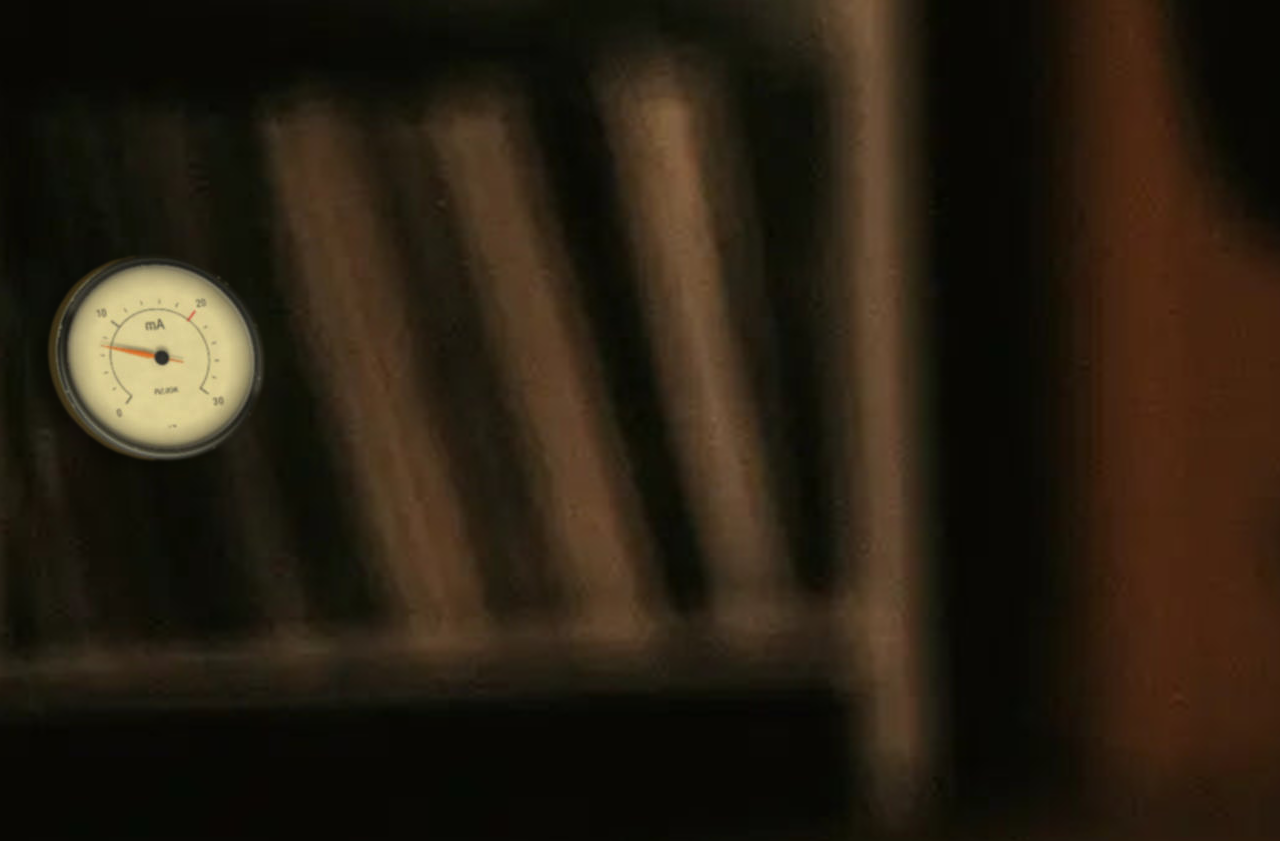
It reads **7** mA
